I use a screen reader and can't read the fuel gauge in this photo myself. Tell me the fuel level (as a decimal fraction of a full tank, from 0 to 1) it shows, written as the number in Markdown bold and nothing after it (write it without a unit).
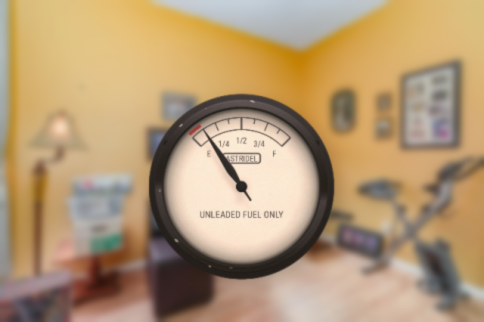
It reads **0.125**
